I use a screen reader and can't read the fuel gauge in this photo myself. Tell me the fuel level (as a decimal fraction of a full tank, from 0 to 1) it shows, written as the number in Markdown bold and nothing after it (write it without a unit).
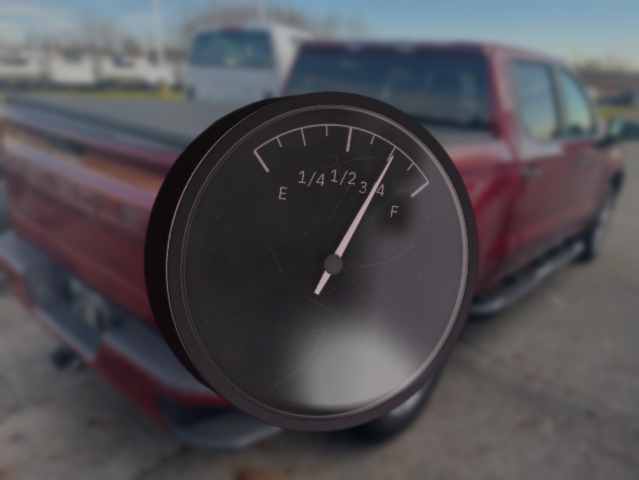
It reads **0.75**
